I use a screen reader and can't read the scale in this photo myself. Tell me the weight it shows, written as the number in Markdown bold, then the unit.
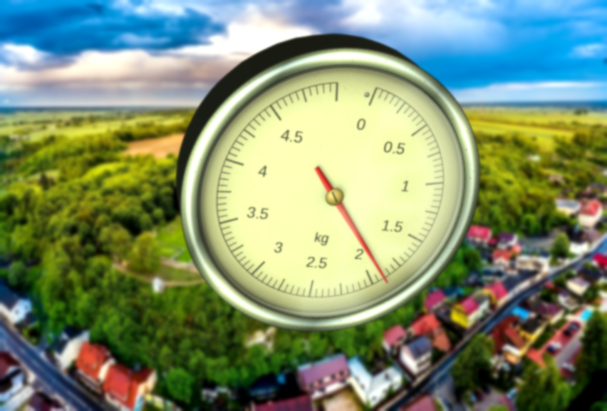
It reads **1.9** kg
